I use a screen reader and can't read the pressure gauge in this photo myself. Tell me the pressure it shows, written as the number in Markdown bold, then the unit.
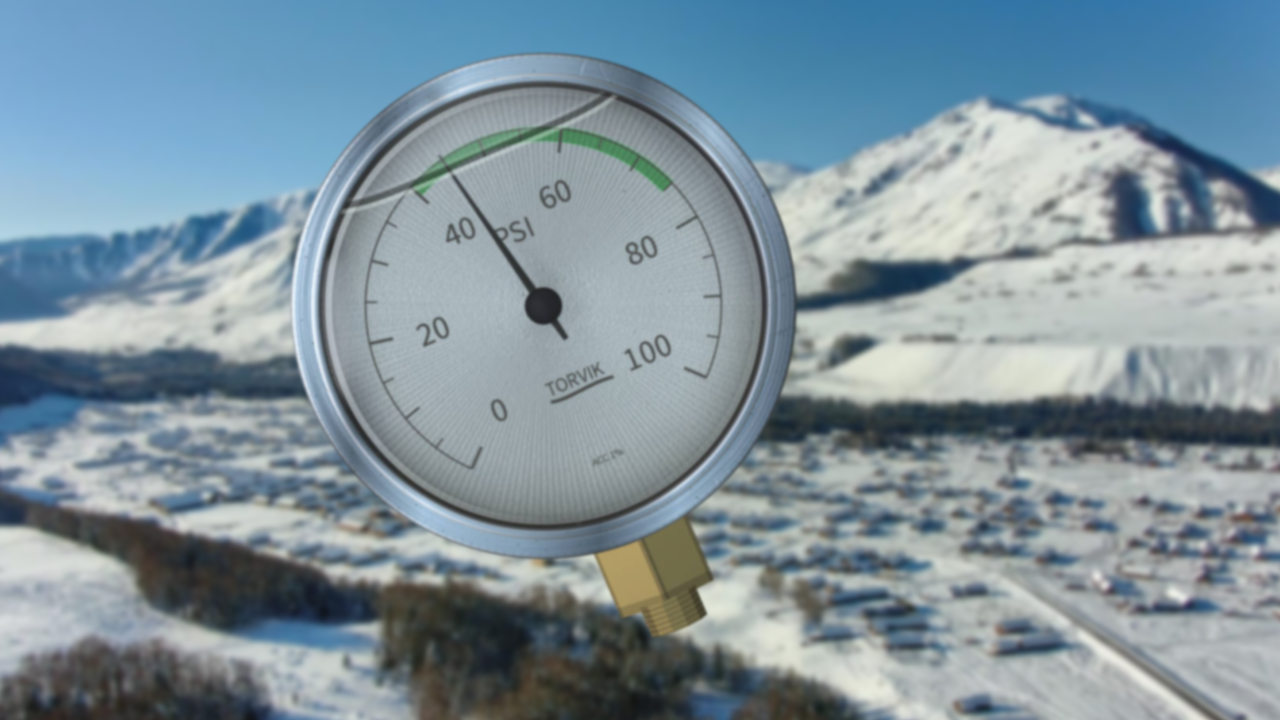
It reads **45** psi
